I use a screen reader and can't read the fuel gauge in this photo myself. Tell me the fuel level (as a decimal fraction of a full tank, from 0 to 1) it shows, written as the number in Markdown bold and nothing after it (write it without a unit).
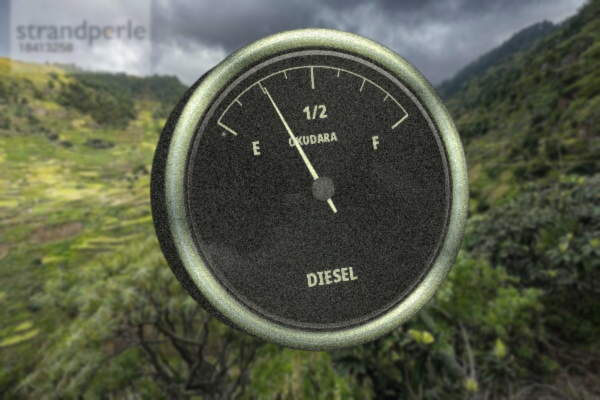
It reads **0.25**
